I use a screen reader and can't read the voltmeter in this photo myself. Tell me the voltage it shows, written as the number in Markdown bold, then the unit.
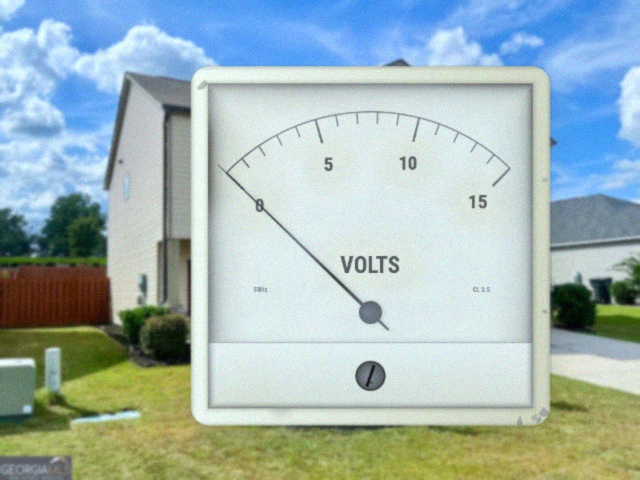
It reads **0** V
